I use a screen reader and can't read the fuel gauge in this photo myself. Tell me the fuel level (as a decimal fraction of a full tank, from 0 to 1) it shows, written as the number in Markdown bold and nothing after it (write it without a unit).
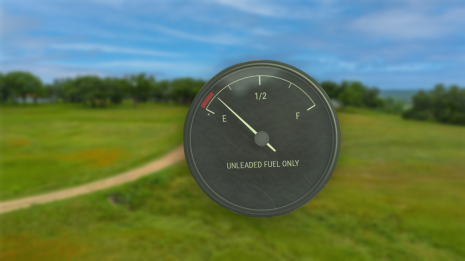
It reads **0.125**
